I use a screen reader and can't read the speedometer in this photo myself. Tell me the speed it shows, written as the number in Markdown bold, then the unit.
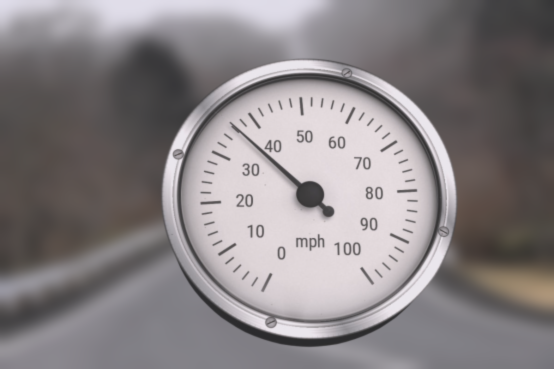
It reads **36** mph
